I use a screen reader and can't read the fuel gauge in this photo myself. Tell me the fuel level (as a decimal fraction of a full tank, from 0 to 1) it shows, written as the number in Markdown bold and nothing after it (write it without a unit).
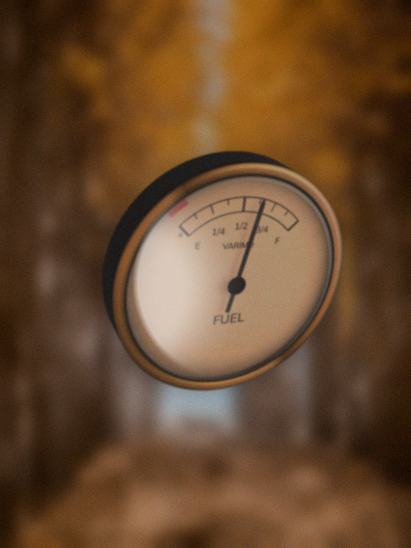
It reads **0.625**
